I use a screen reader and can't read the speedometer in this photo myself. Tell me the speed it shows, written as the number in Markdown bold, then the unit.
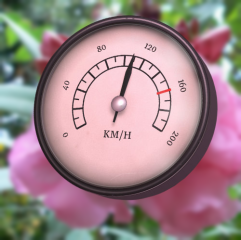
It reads **110** km/h
